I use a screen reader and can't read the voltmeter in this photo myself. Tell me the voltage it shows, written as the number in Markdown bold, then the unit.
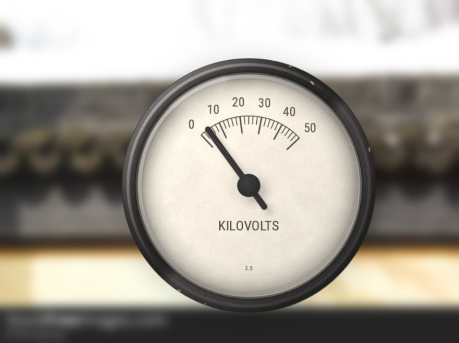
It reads **4** kV
